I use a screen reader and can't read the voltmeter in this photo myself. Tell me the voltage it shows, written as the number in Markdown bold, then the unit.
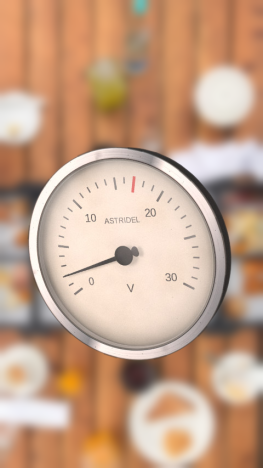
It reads **2** V
